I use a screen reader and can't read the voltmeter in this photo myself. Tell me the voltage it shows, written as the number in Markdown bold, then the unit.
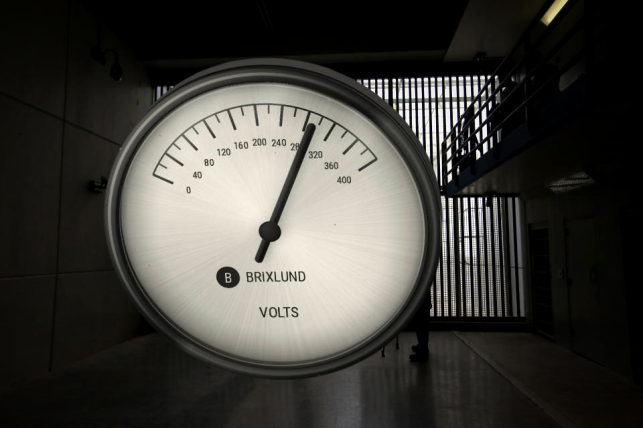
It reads **290** V
